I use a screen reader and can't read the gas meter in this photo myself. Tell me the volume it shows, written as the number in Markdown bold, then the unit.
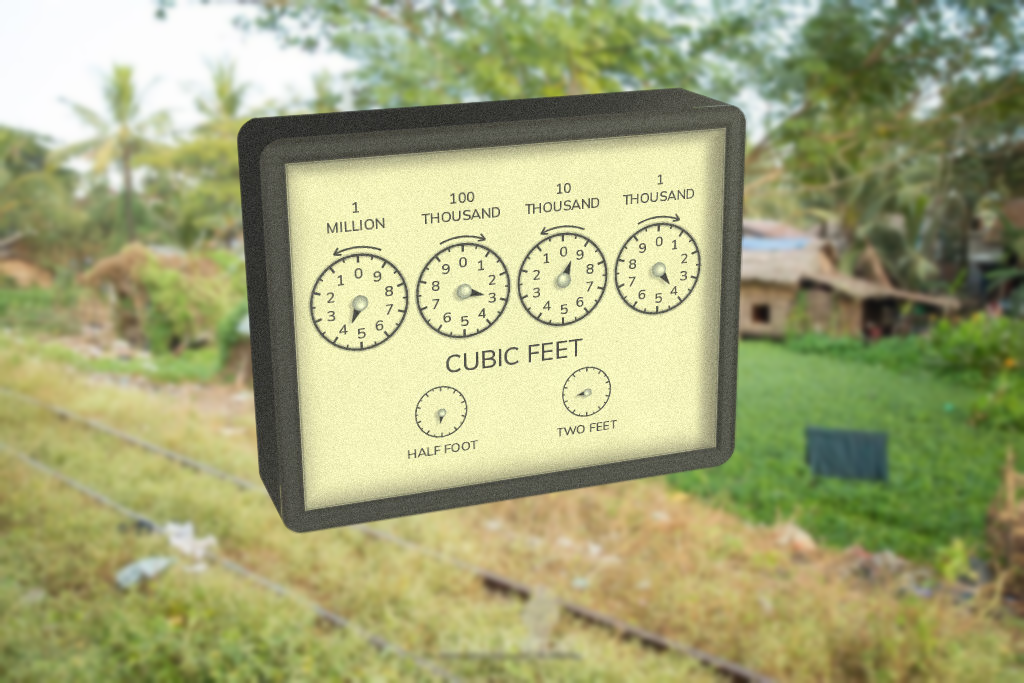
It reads **429400** ft³
